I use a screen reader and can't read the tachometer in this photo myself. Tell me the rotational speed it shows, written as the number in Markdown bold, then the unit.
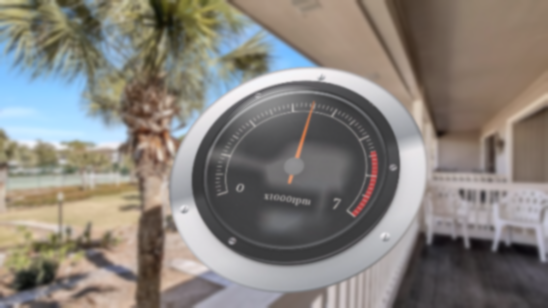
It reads **3500** rpm
